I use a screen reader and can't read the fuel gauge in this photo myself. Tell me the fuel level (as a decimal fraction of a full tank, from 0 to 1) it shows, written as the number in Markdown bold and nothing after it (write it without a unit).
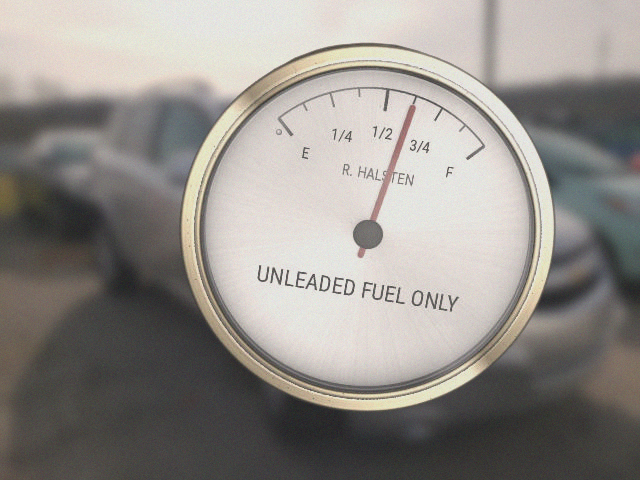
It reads **0.625**
